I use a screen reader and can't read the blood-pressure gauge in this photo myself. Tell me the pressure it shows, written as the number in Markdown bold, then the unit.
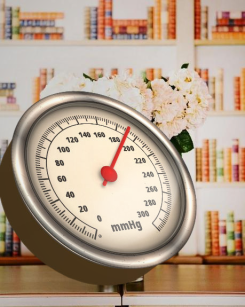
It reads **190** mmHg
